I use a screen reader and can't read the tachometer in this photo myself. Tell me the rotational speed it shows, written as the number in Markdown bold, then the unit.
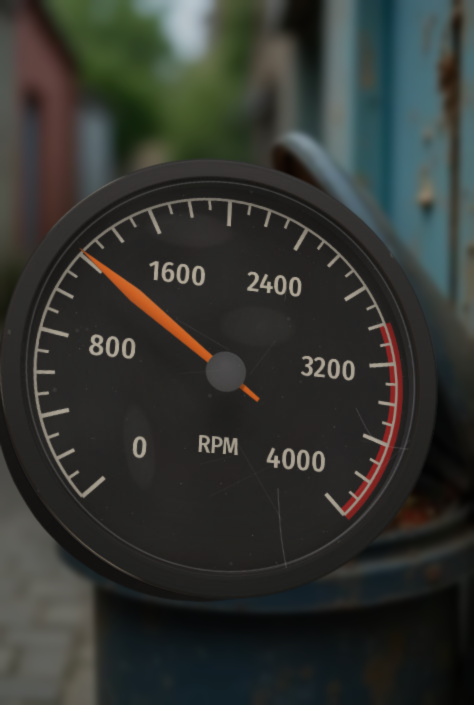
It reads **1200** rpm
